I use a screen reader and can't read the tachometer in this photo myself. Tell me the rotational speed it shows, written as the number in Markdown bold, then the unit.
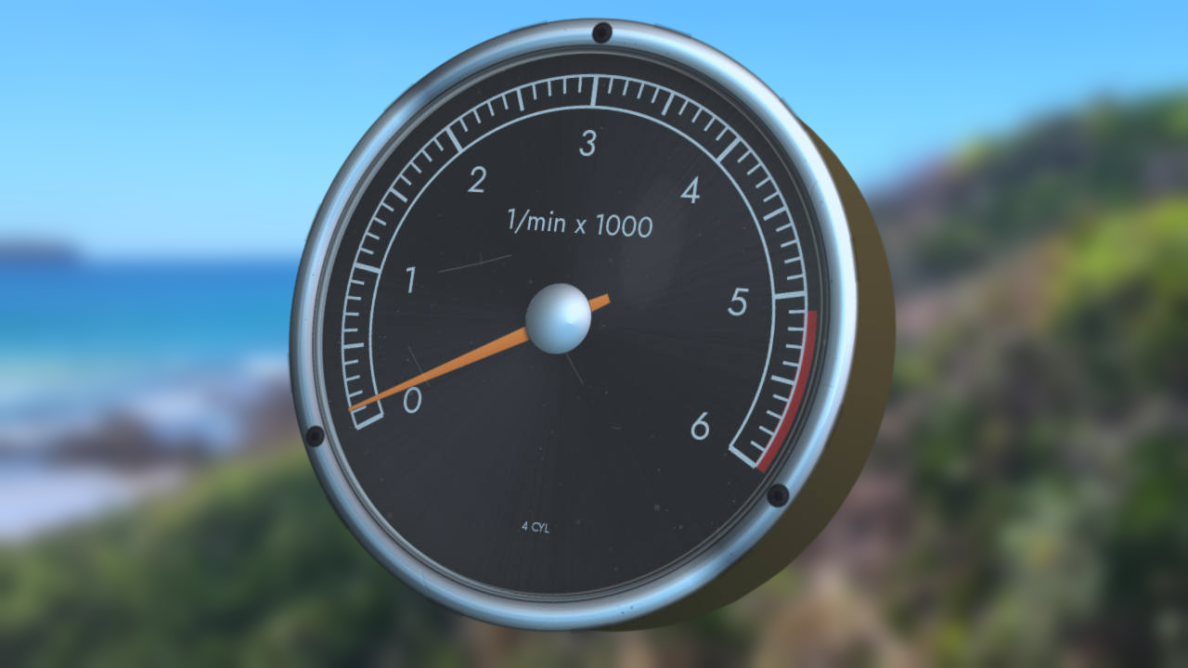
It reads **100** rpm
